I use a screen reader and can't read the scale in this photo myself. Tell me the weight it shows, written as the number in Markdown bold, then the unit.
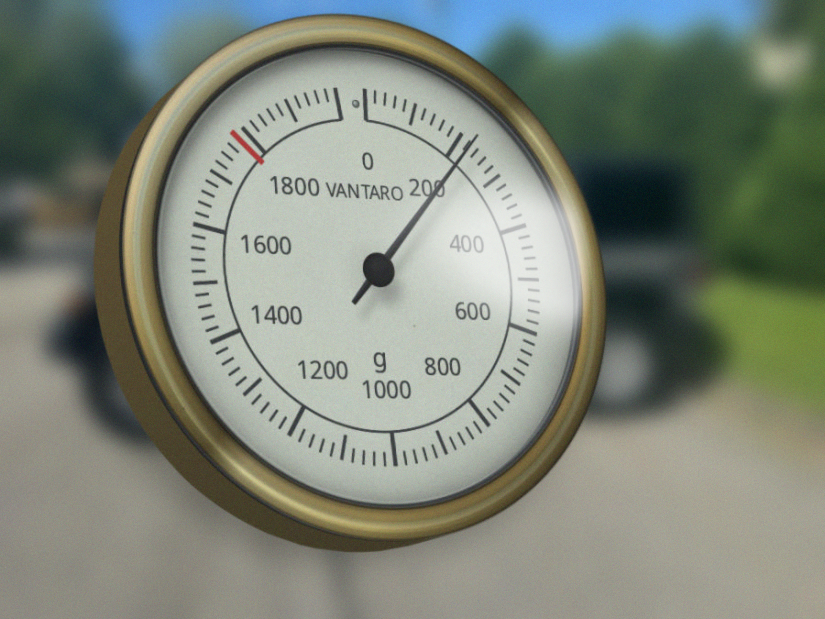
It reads **220** g
